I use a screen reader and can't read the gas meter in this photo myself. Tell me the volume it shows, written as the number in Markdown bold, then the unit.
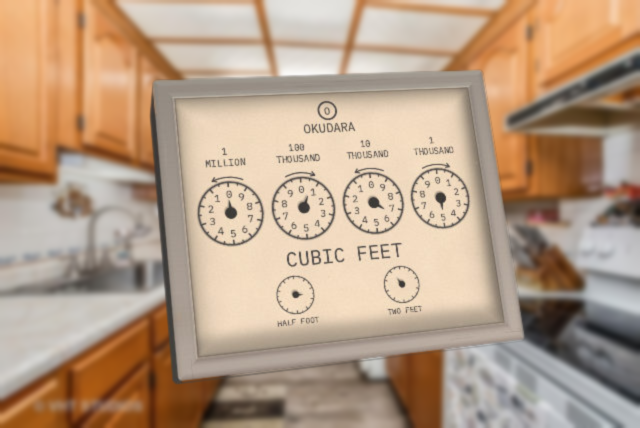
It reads **6500** ft³
